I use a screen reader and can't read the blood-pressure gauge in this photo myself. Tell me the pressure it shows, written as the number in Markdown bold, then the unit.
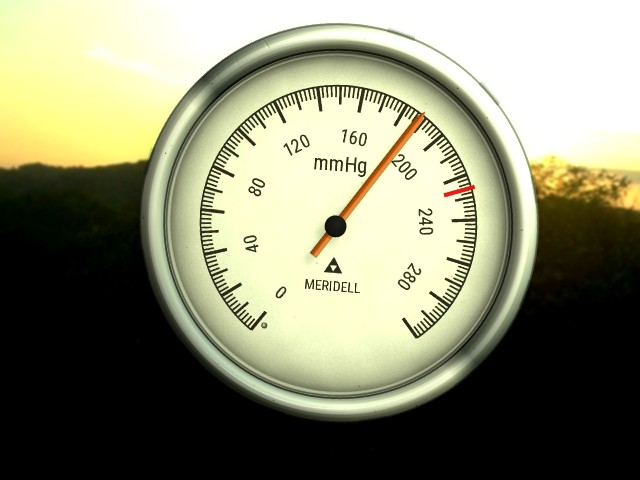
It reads **188** mmHg
